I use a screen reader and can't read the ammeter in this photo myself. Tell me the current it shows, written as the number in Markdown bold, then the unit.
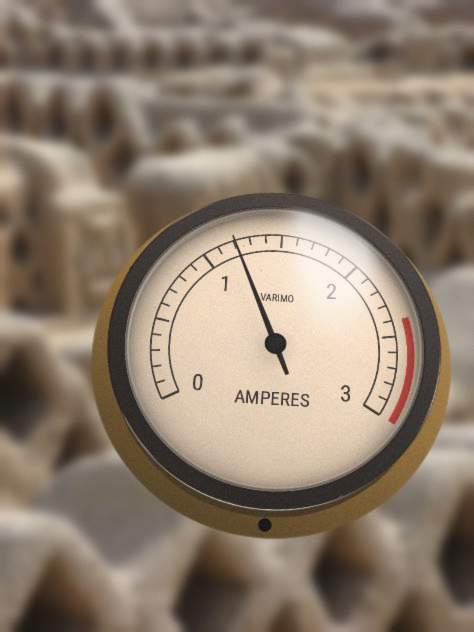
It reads **1.2** A
